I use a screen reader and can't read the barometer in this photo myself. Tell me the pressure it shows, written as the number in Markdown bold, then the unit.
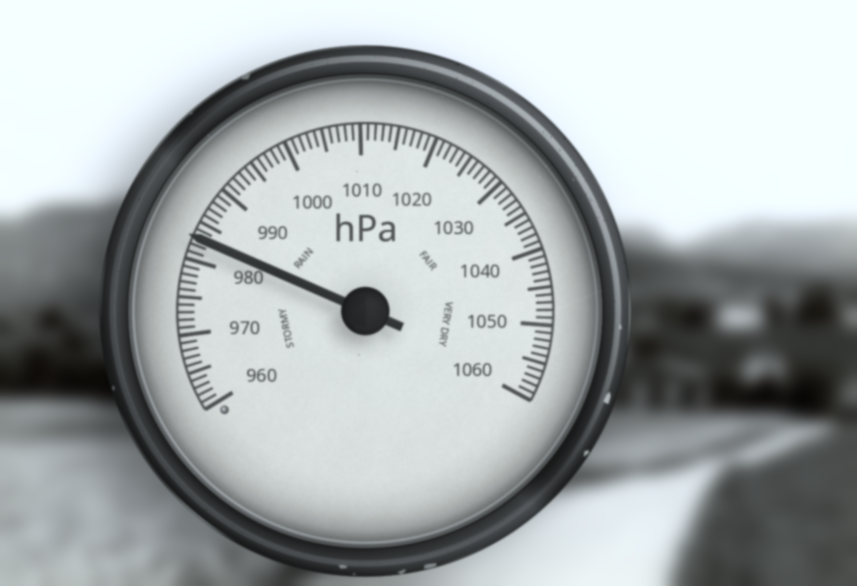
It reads **983** hPa
